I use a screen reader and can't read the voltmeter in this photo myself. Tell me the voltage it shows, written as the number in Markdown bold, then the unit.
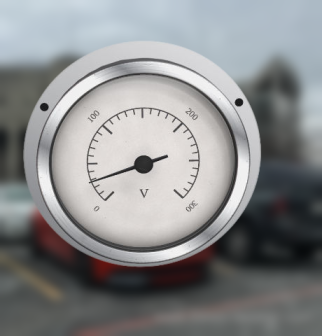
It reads **30** V
